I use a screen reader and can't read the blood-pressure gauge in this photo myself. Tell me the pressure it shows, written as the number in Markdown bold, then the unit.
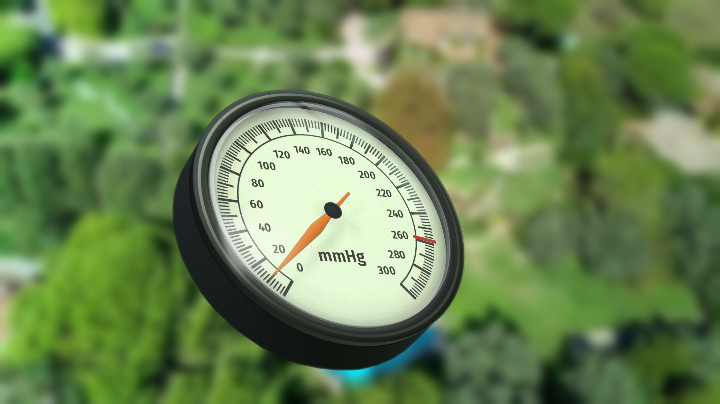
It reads **10** mmHg
